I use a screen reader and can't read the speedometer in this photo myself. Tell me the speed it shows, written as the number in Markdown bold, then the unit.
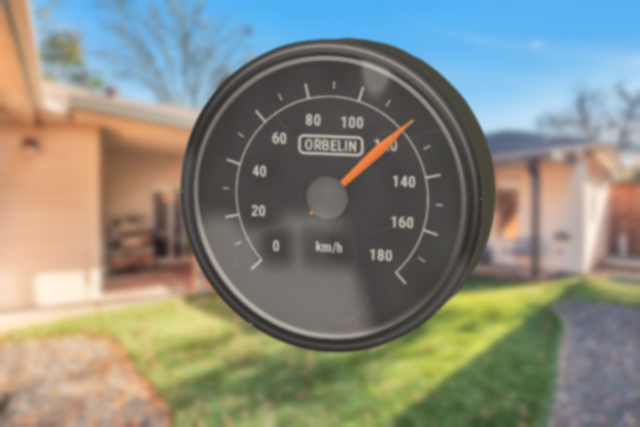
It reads **120** km/h
